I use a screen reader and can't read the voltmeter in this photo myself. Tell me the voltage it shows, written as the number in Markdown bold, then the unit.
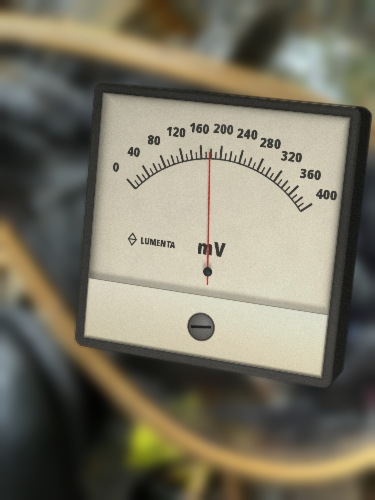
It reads **180** mV
